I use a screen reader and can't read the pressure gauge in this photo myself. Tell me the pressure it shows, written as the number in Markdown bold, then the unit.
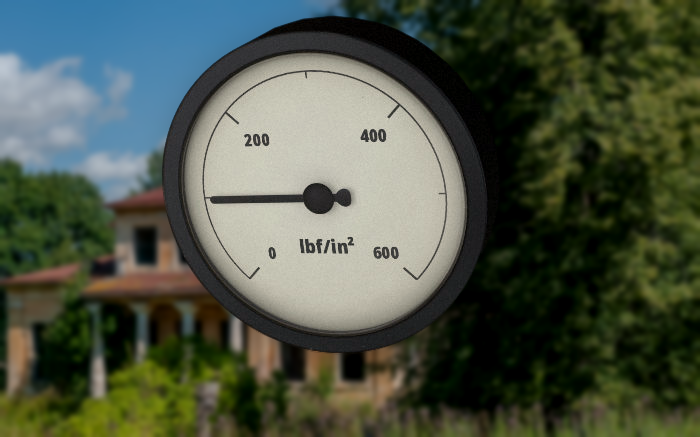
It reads **100** psi
